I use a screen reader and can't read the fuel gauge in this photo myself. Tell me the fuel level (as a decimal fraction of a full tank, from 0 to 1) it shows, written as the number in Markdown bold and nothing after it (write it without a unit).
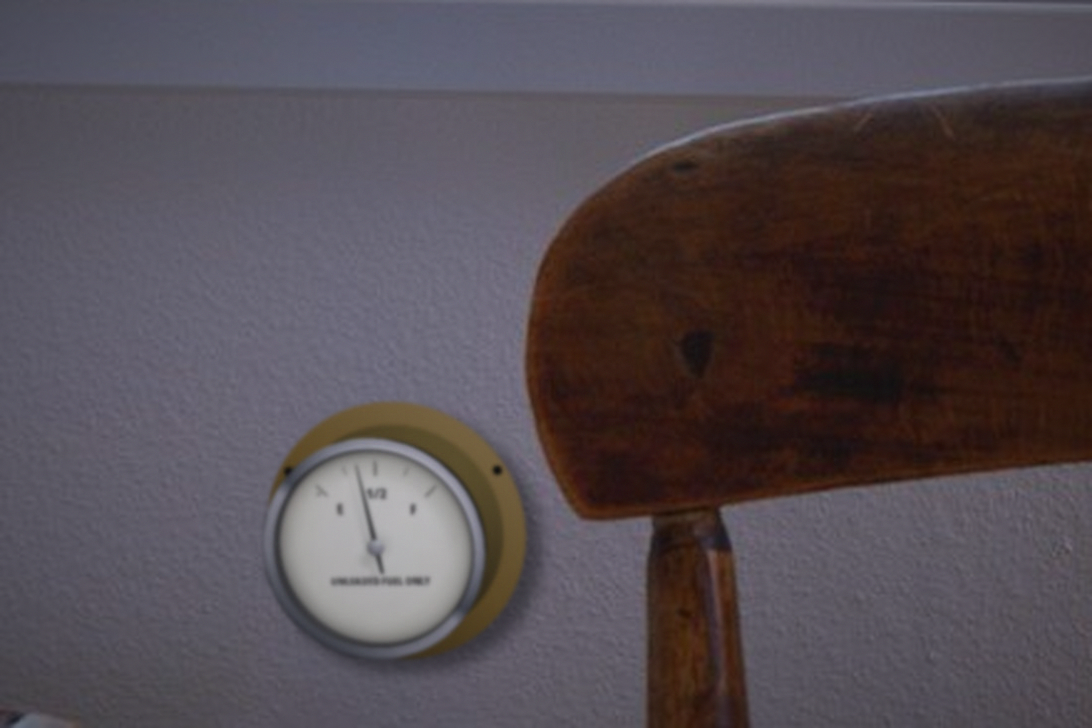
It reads **0.375**
